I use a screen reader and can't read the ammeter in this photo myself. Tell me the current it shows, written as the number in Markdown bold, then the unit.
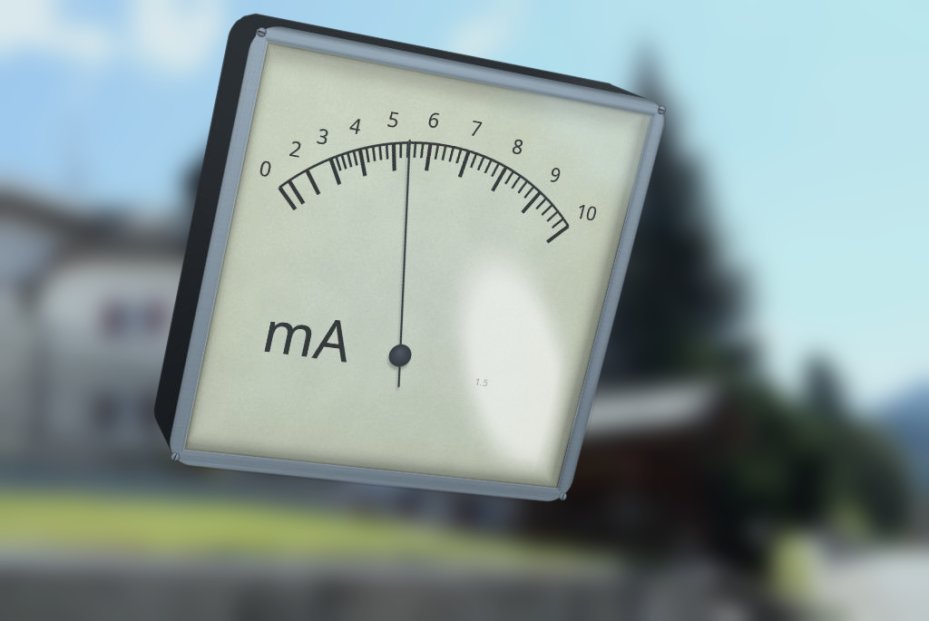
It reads **5.4** mA
